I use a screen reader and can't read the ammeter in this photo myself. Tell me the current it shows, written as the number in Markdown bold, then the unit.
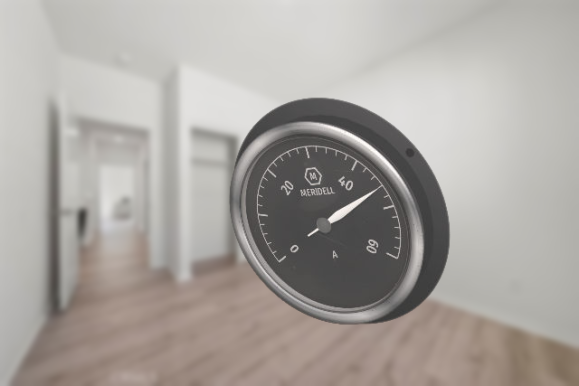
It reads **46** A
